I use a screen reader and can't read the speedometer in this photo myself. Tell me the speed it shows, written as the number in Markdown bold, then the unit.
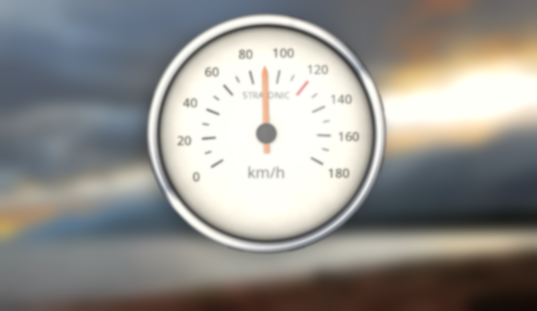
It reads **90** km/h
